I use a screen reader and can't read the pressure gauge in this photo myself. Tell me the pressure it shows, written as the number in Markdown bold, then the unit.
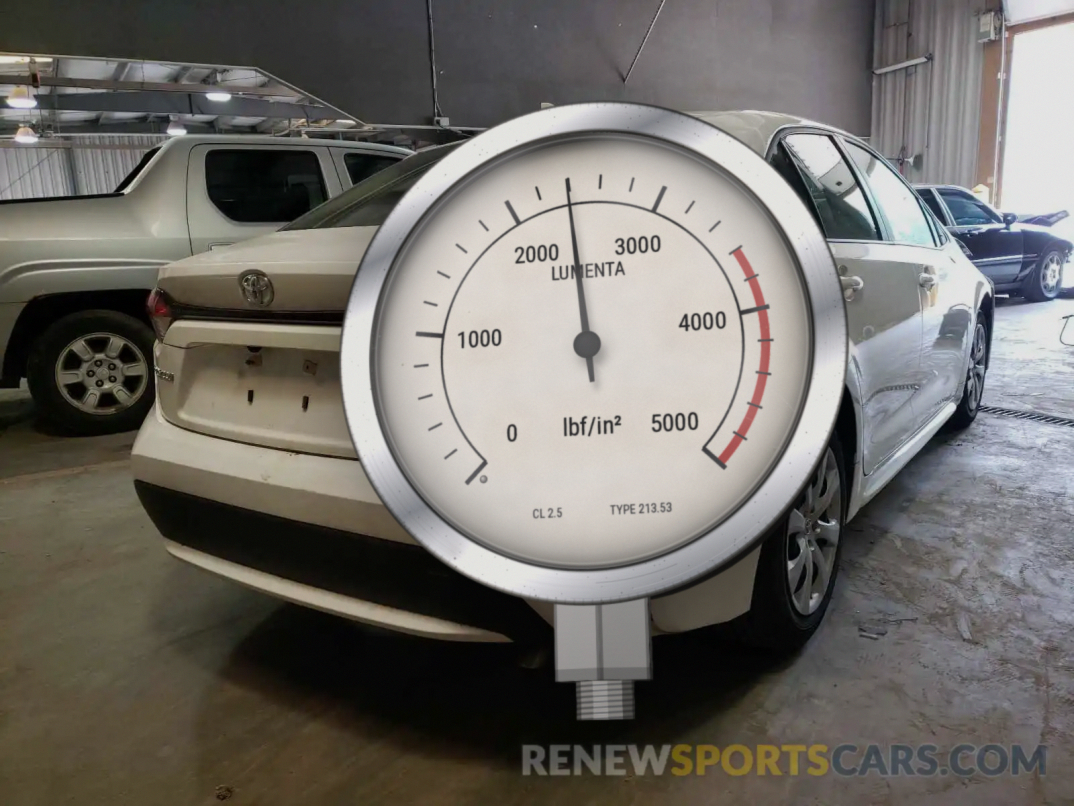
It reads **2400** psi
